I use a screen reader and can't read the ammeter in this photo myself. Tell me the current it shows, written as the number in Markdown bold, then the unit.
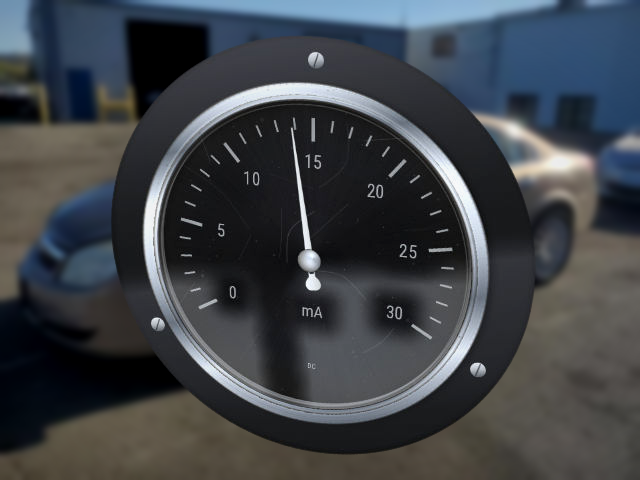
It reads **14** mA
